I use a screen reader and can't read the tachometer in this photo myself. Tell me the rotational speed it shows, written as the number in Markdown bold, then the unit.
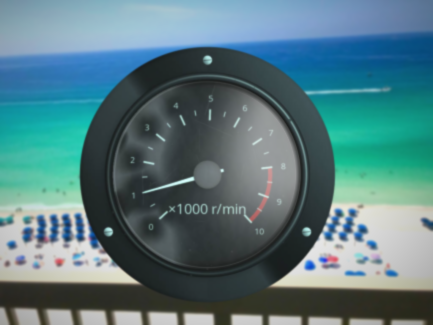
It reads **1000** rpm
